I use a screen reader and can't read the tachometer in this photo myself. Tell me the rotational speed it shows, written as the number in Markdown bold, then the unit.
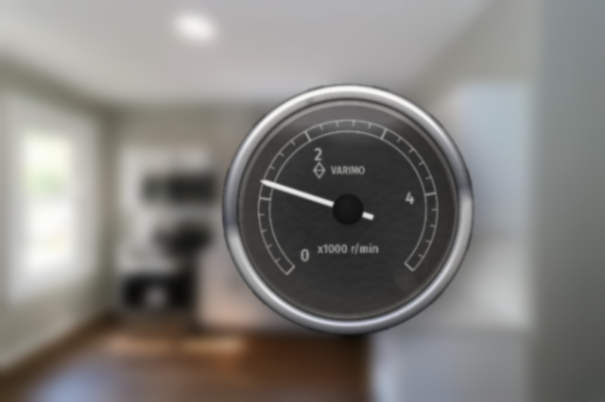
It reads **1200** rpm
